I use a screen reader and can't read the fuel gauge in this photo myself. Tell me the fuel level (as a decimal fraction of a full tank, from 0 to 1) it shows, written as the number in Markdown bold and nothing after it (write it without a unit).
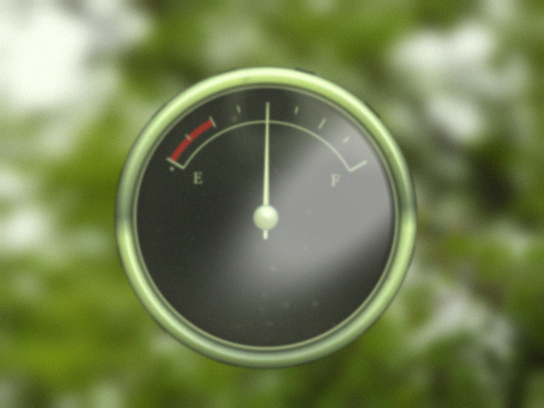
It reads **0.5**
